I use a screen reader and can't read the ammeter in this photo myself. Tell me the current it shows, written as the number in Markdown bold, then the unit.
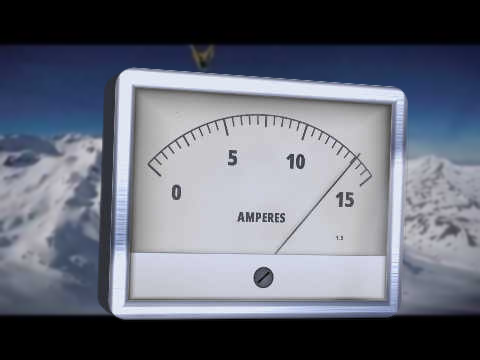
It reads **13.5** A
